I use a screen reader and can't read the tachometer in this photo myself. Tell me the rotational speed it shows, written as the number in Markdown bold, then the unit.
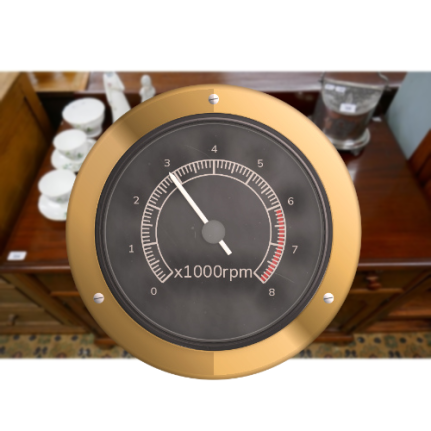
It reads **2900** rpm
